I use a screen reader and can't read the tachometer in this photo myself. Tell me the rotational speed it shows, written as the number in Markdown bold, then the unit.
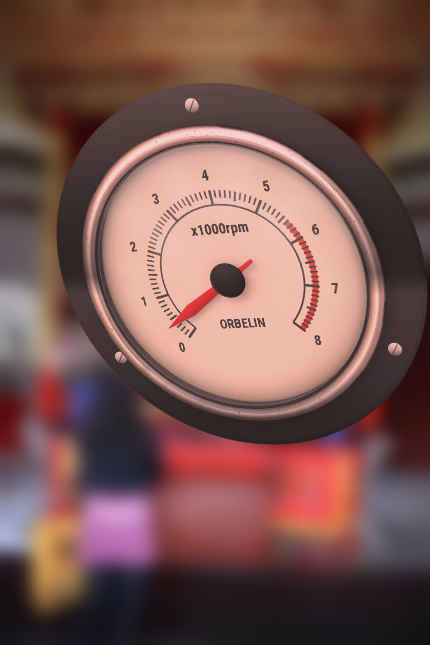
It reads **400** rpm
